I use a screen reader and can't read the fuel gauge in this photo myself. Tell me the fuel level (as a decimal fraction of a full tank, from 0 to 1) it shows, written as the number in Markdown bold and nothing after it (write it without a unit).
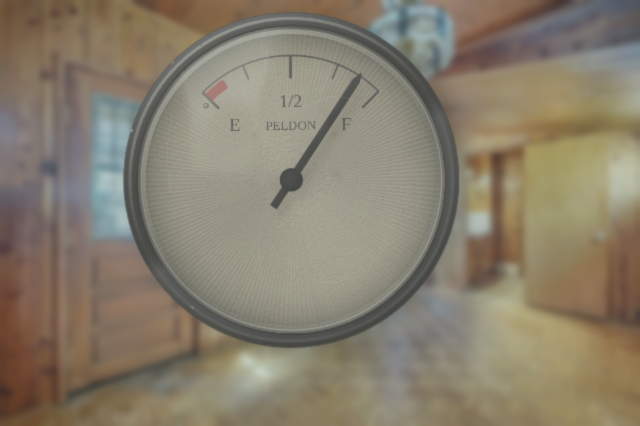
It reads **0.875**
